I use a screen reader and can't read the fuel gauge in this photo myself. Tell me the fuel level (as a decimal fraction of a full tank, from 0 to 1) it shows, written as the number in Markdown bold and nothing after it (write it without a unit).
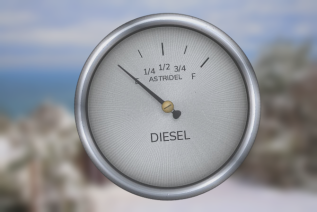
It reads **0**
